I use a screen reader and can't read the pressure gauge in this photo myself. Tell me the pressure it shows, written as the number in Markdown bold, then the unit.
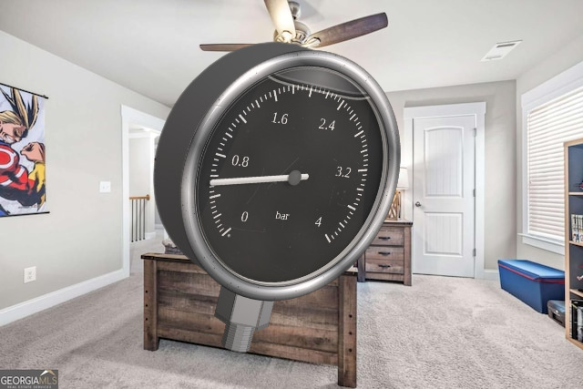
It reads **0.55** bar
